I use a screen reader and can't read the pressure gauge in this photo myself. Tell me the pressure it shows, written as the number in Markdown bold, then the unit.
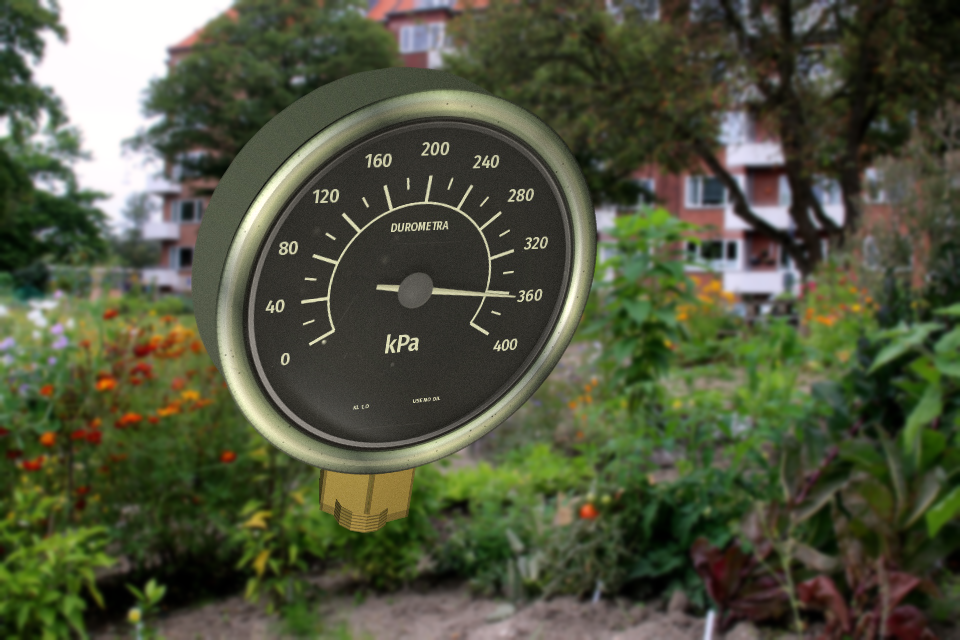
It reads **360** kPa
